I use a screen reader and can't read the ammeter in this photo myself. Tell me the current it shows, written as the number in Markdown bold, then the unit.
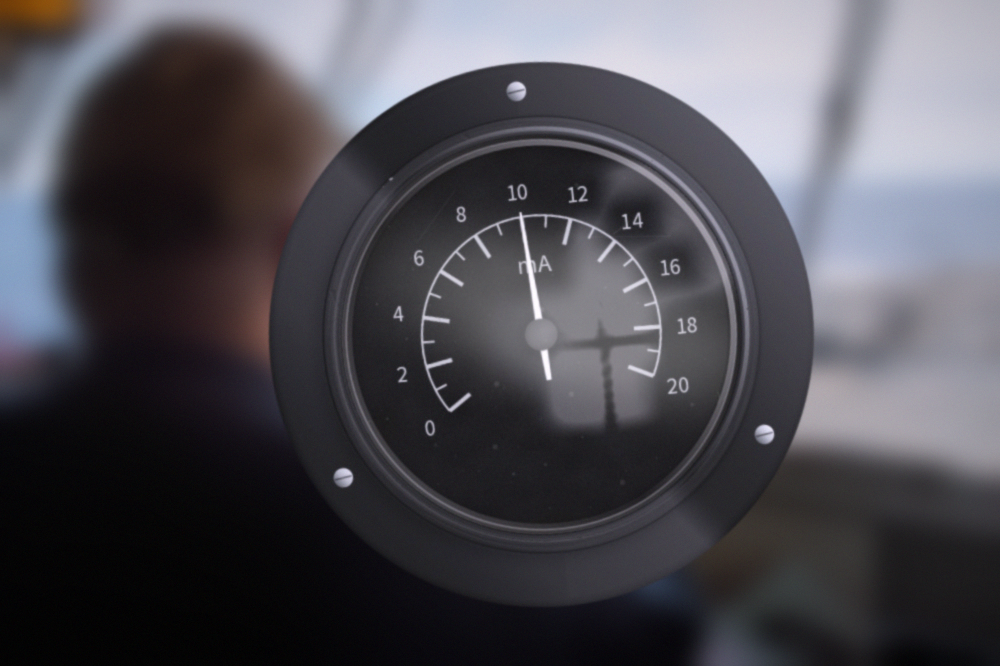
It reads **10** mA
